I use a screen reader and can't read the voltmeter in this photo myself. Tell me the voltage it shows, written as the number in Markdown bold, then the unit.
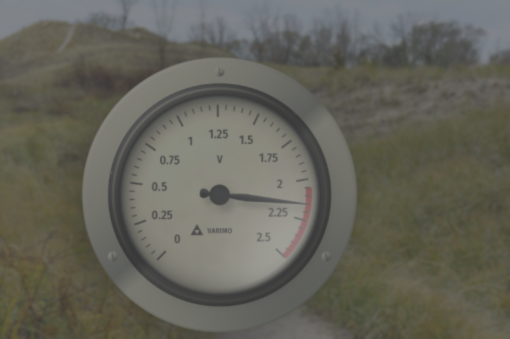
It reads **2.15** V
